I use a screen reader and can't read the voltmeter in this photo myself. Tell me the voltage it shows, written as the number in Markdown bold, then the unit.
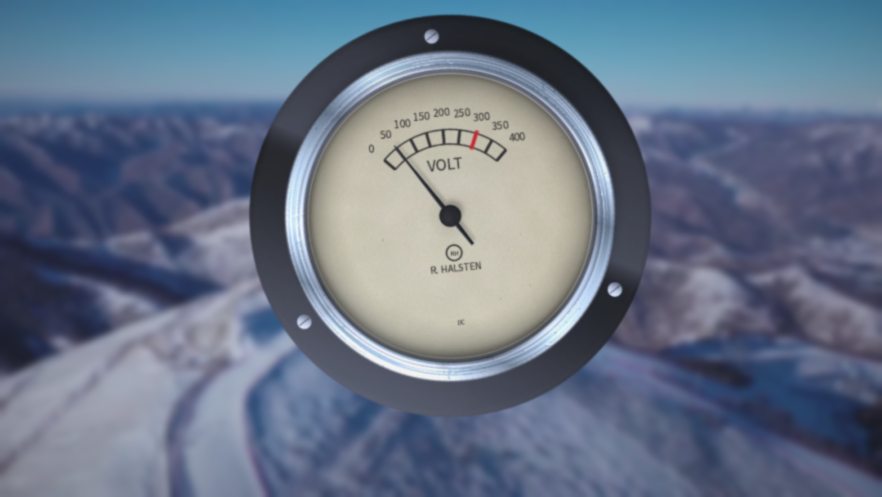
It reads **50** V
